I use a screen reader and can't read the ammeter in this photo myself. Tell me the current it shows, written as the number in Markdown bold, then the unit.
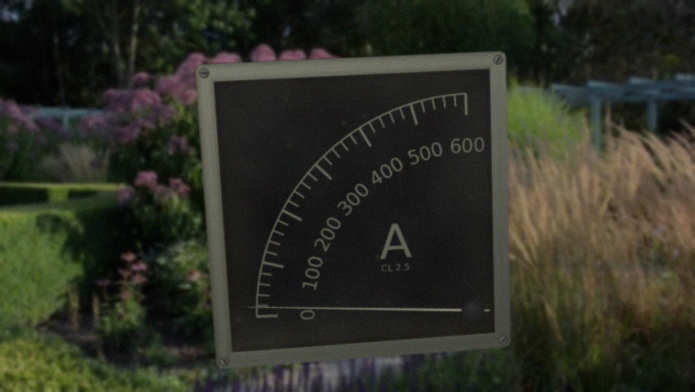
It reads **20** A
